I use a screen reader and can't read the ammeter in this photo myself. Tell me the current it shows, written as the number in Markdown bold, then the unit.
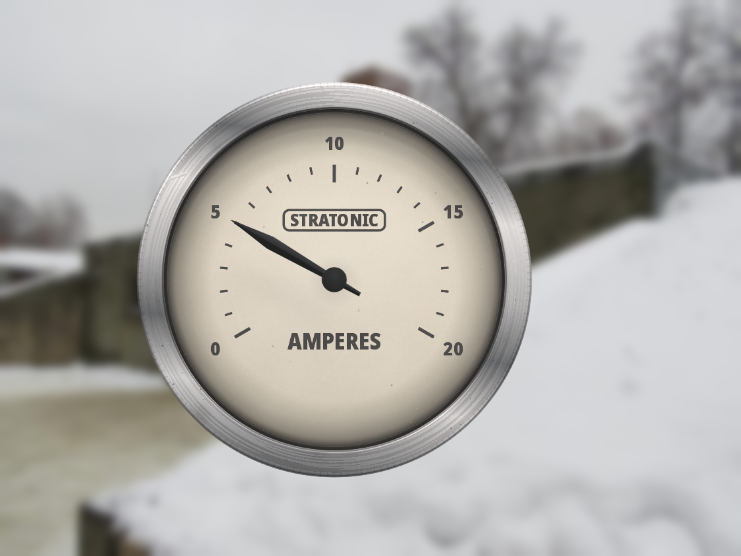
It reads **5** A
